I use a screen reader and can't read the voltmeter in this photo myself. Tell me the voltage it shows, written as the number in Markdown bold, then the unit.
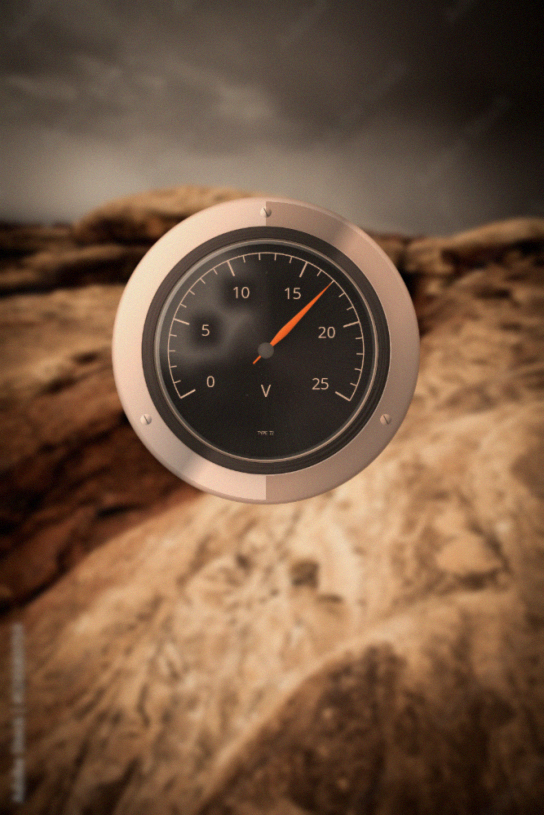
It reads **17** V
